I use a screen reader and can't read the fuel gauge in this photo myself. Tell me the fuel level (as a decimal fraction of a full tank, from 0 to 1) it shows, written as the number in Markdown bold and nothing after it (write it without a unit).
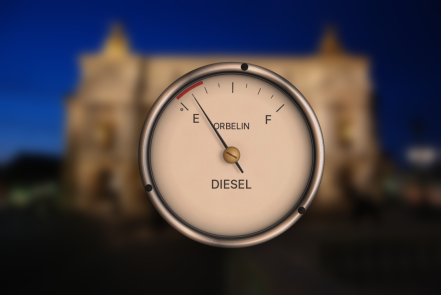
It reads **0.125**
